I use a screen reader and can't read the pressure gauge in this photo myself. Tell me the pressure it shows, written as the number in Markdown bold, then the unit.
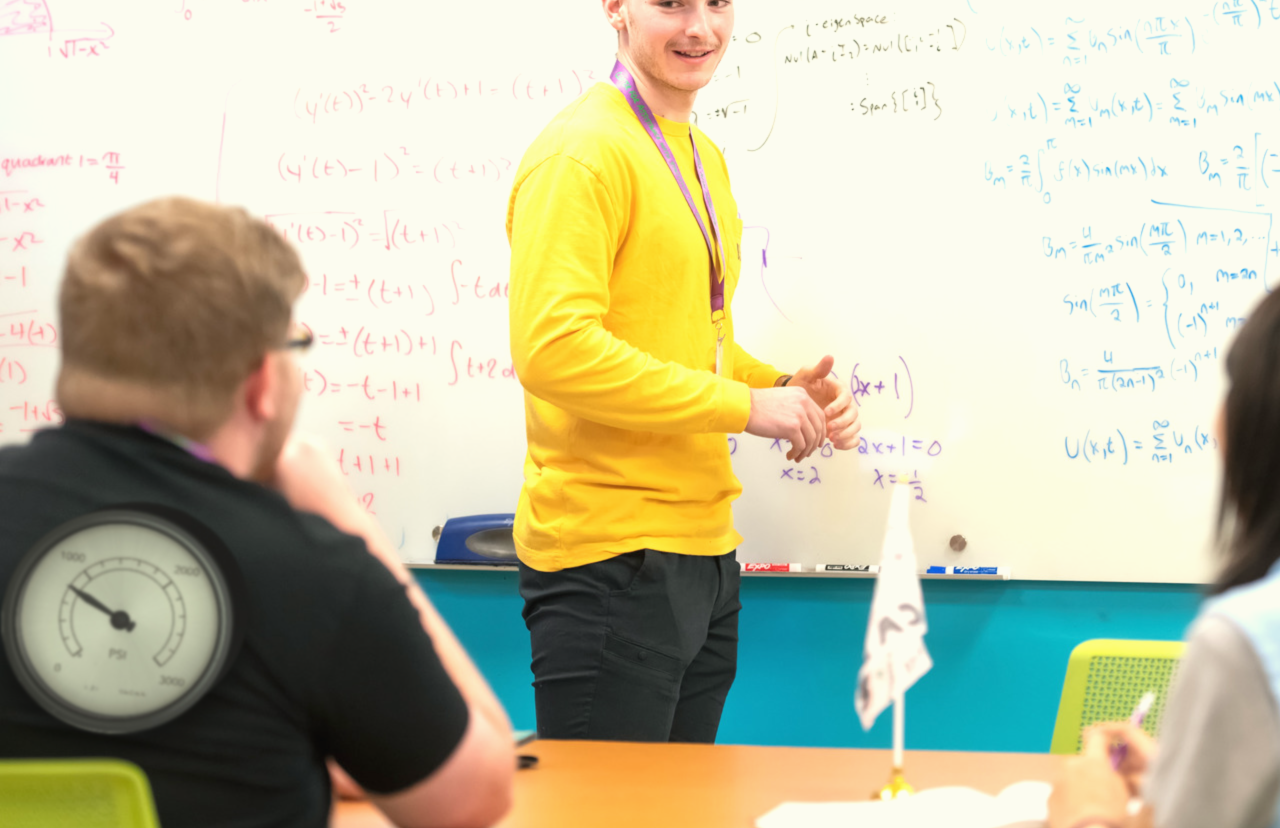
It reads **800** psi
